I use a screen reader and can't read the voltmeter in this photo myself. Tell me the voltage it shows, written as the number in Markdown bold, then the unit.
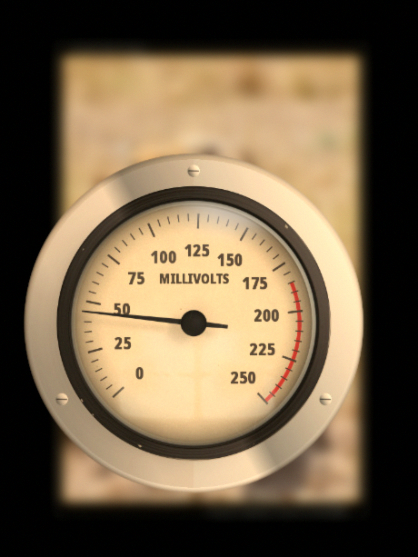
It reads **45** mV
